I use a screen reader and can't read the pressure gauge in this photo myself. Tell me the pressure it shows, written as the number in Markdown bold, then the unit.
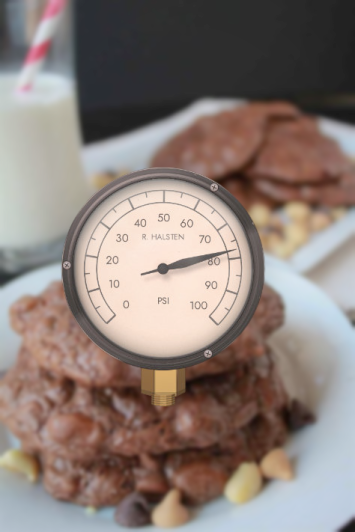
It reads **77.5** psi
